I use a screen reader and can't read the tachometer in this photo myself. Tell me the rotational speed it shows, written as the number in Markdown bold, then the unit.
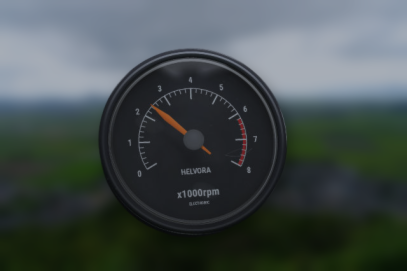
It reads **2400** rpm
